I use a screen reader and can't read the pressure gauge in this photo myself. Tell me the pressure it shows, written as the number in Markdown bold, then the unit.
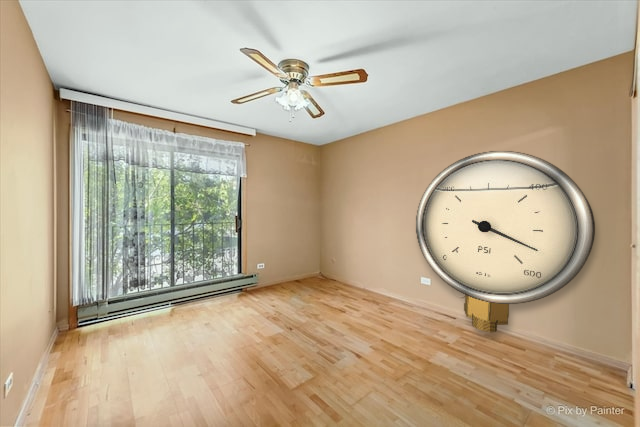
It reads **550** psi
